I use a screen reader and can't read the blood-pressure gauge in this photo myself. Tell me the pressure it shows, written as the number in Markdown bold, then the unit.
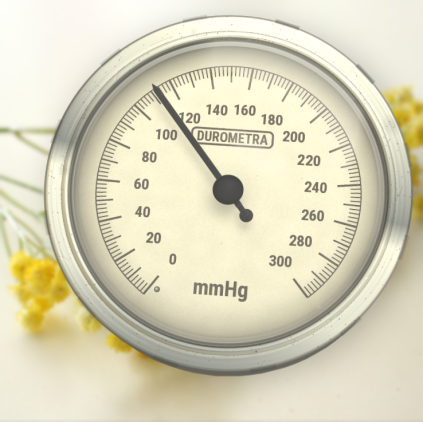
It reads **112** mmHg
